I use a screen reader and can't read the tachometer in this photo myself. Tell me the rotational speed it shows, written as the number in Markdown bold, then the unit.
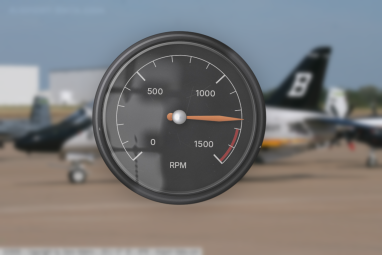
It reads **1250** rpm
